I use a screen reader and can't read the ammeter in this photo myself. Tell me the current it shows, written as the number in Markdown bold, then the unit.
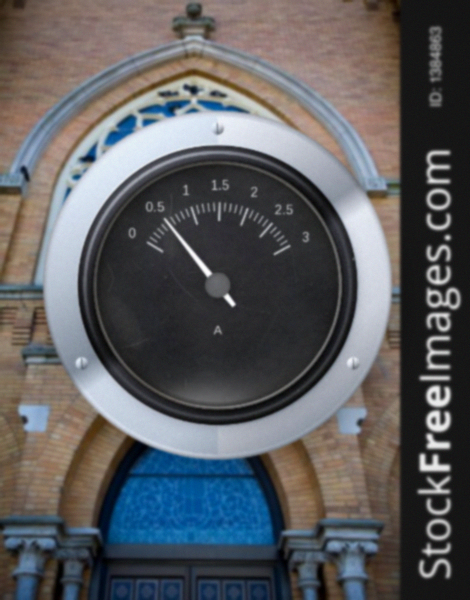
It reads **0.5** A
